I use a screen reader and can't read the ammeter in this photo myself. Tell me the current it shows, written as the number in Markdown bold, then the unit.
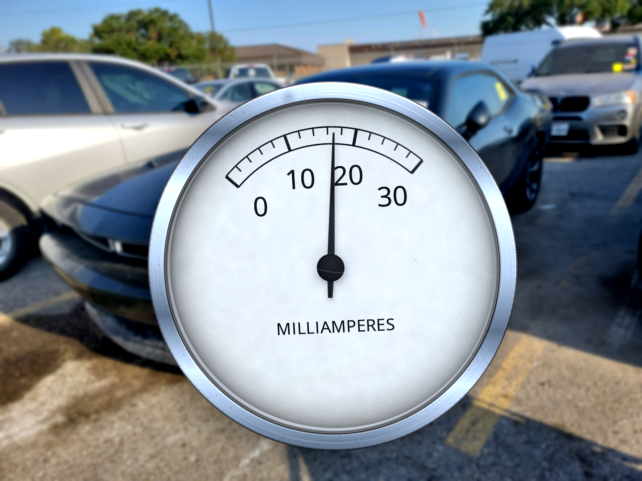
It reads **17** mA
